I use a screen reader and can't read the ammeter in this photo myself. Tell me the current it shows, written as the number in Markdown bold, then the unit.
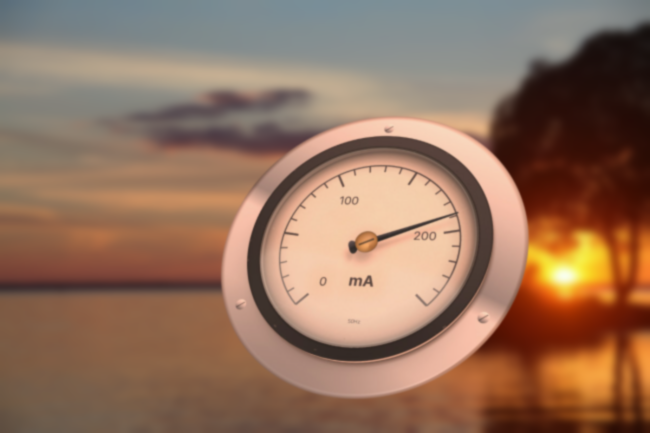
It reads **190** mA
